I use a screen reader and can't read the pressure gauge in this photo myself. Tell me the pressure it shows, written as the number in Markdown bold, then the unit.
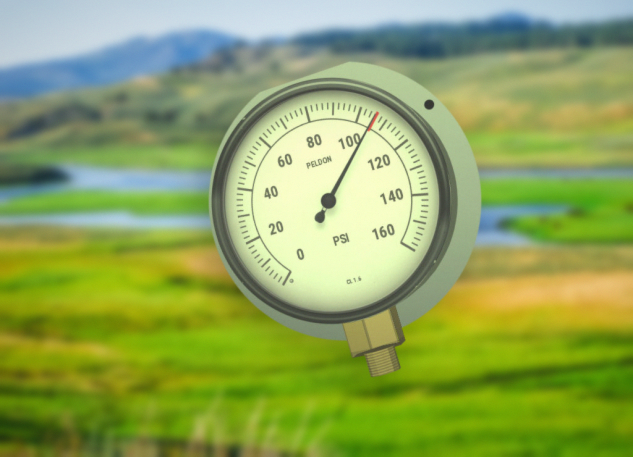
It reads **106** psi
